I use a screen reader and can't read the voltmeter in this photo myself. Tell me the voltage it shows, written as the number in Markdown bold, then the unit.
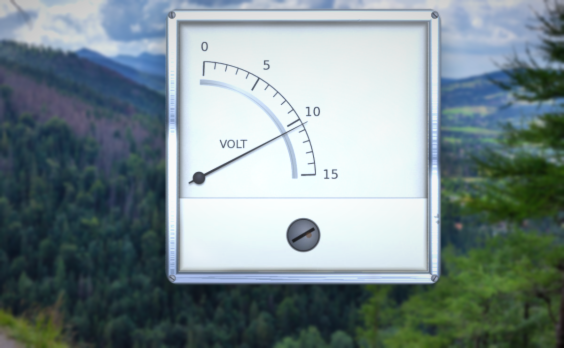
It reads **10.5** V
